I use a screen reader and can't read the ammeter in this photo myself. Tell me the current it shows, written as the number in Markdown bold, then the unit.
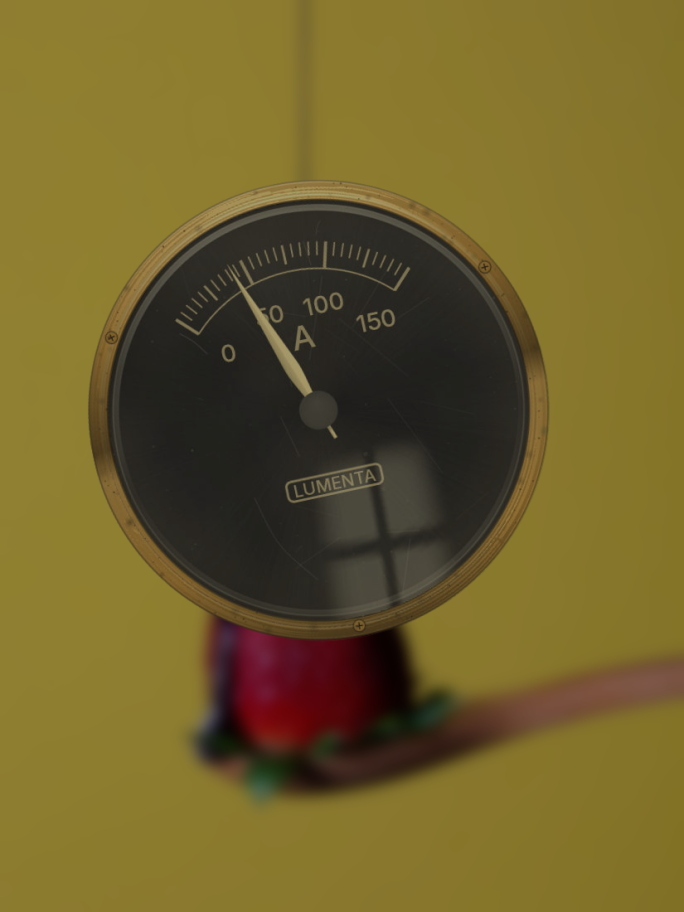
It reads **42.5** A
